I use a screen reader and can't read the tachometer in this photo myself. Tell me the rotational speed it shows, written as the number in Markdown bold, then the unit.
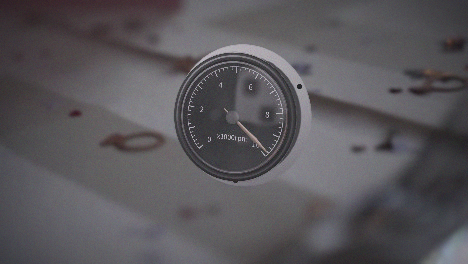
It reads **9800** rpm
